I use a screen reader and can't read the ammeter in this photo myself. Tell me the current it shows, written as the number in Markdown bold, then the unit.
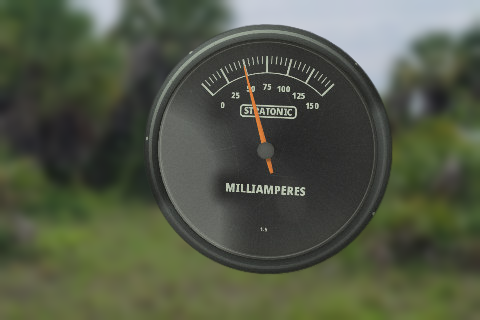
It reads **50** mA
